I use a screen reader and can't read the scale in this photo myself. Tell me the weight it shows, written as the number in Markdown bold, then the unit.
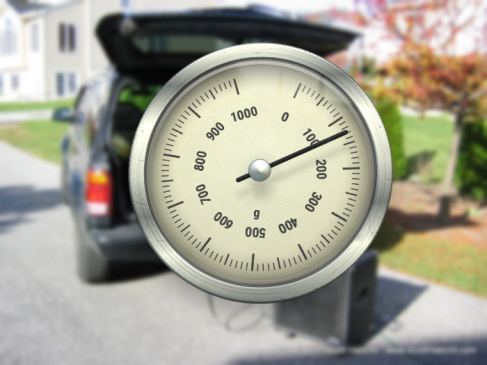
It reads **130** g
